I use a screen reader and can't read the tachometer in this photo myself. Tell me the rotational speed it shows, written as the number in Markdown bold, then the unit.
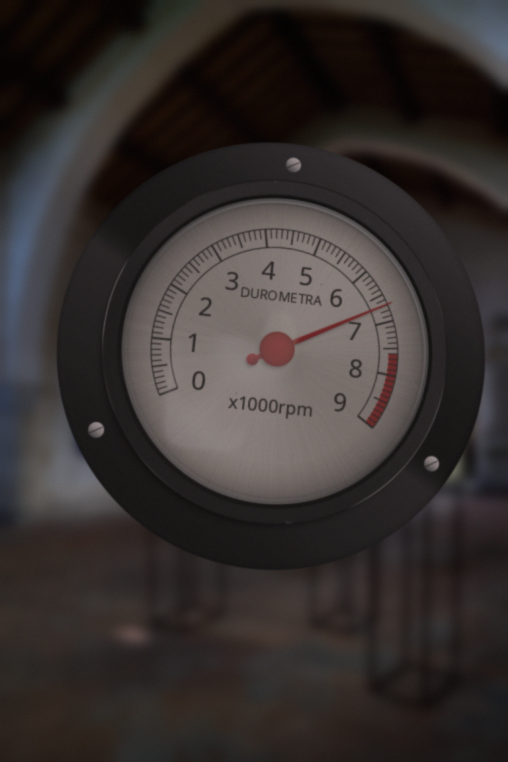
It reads **6700** rpm
